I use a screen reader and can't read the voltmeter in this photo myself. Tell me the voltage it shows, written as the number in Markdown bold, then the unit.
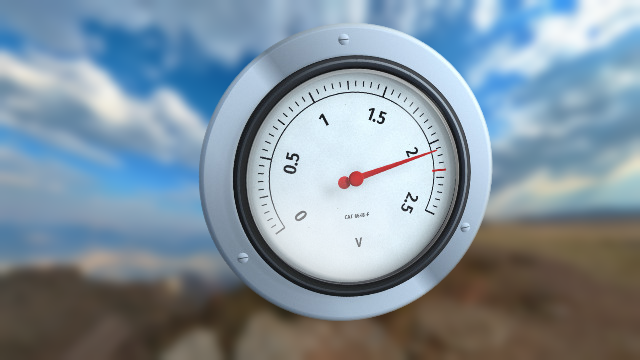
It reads **2.05** V
